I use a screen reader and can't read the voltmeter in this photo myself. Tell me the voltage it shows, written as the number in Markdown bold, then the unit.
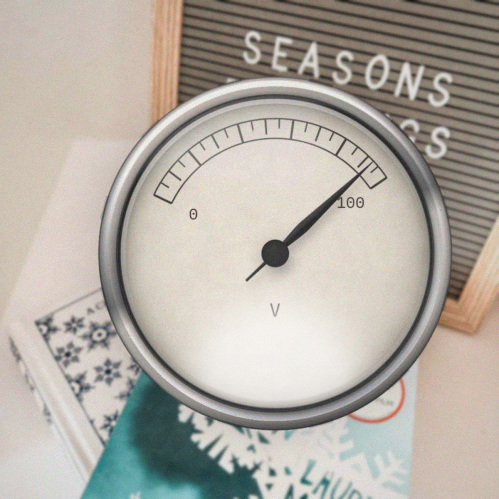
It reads **92.5** V
